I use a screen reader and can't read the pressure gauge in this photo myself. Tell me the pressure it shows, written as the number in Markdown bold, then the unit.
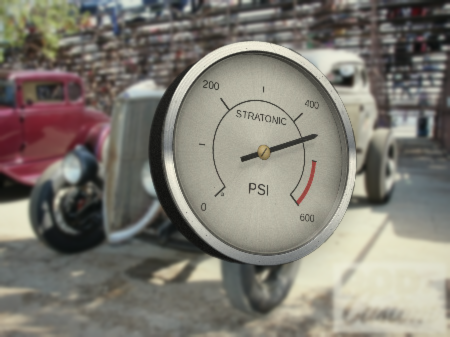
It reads **450** psi
